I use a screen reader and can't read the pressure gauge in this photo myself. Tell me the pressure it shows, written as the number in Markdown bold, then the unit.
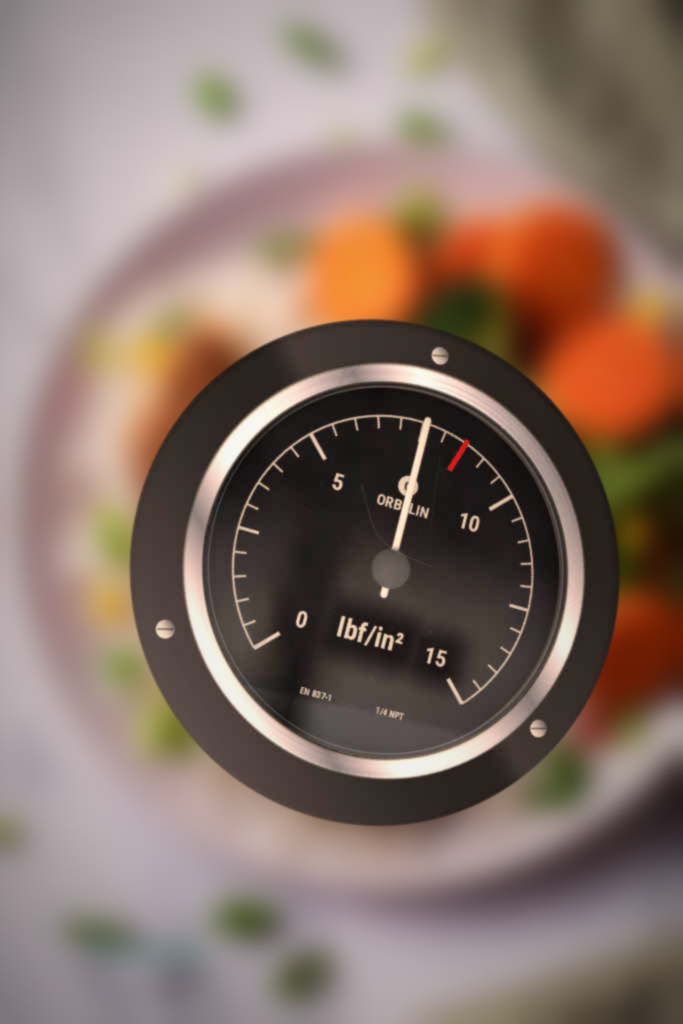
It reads **7.5** psi
